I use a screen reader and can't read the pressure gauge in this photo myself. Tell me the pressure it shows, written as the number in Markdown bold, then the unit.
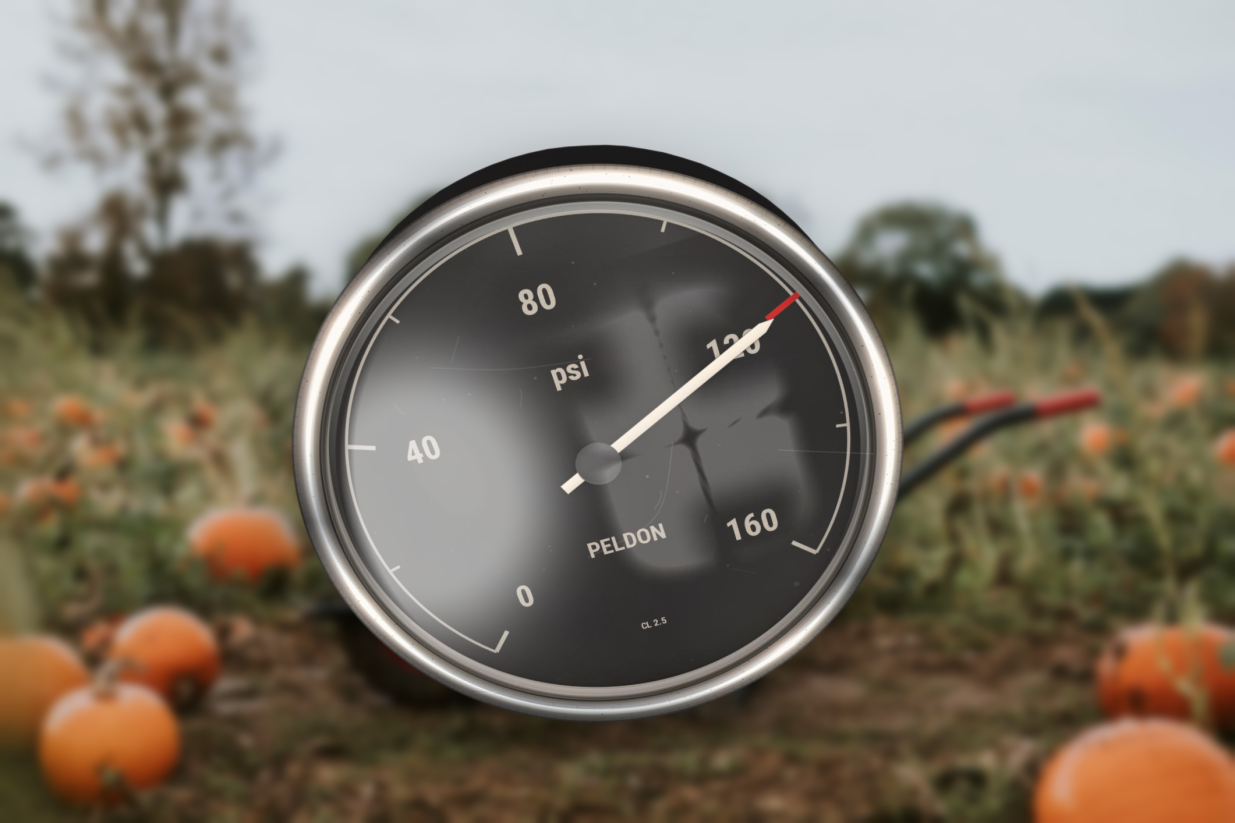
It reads **120** psi
